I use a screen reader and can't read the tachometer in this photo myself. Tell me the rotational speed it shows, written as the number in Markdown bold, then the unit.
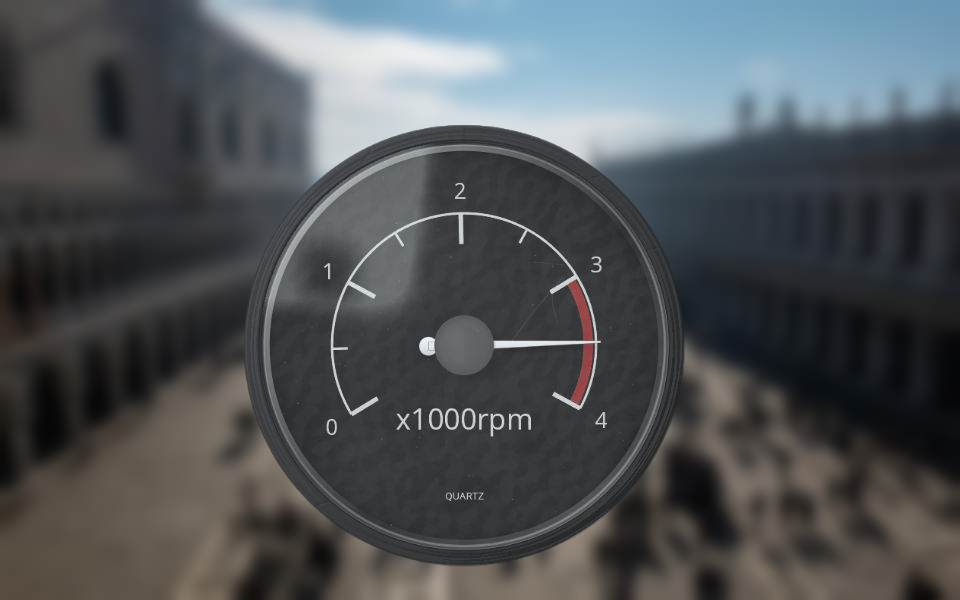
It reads **3500** rpm
